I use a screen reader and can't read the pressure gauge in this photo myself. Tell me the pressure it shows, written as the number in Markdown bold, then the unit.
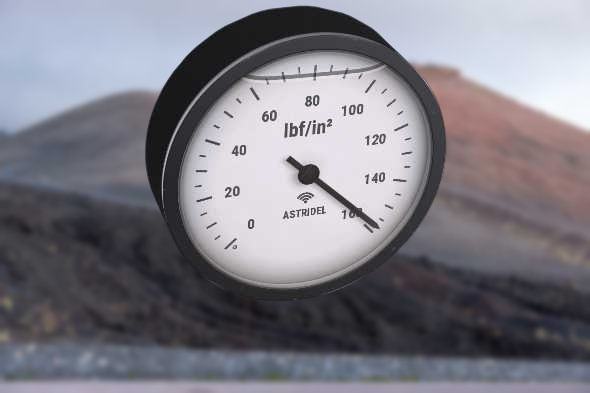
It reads **157.5** psi
